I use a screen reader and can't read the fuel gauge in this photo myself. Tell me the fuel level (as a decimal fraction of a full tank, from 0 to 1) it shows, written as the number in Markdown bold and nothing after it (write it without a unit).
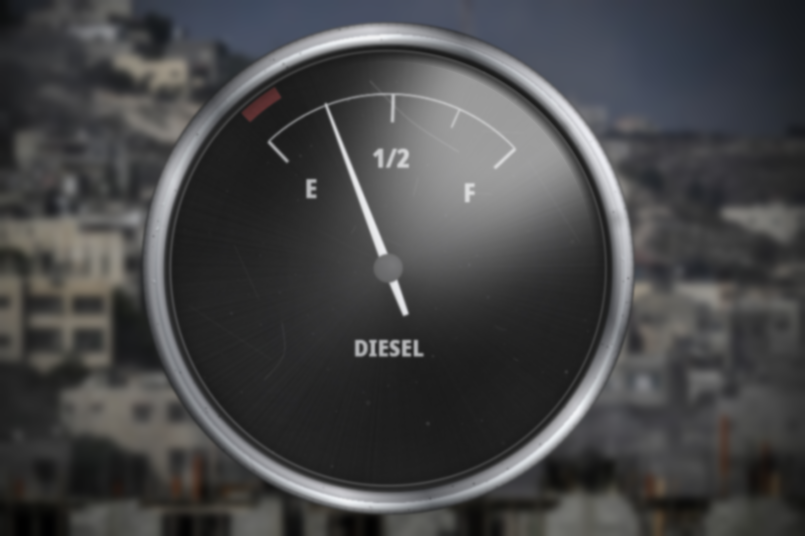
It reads **0.25**
